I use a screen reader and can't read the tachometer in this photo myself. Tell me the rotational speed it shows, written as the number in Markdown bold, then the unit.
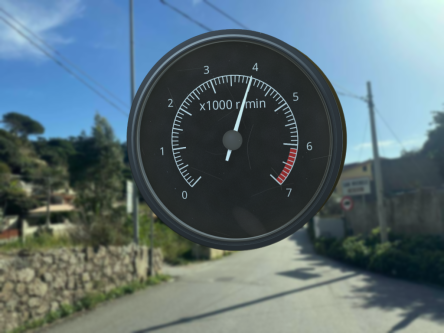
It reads **4000** rpm
